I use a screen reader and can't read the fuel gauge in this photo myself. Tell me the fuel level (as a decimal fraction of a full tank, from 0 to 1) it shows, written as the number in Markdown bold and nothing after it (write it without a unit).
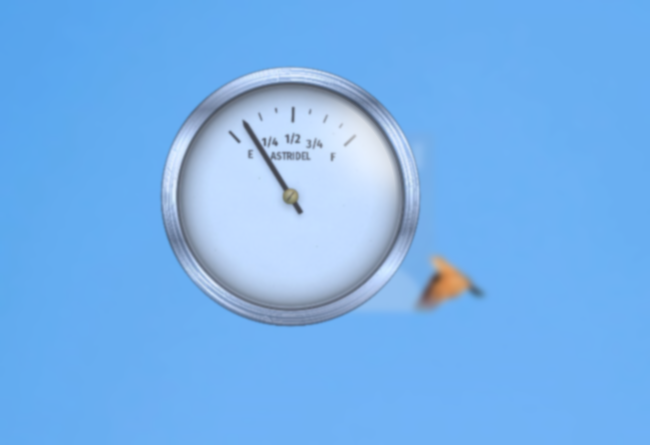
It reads **0.125**
